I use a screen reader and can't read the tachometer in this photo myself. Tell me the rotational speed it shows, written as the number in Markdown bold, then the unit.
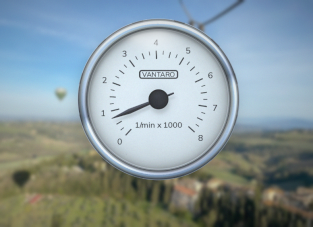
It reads **750** rpm
